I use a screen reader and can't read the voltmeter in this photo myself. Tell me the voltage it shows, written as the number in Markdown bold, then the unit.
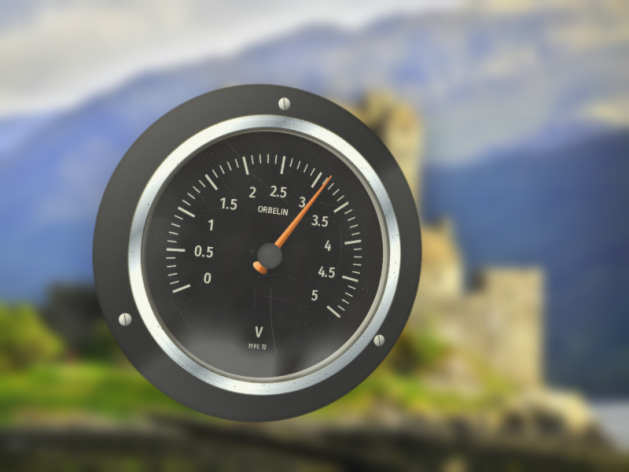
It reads **3.1** V
